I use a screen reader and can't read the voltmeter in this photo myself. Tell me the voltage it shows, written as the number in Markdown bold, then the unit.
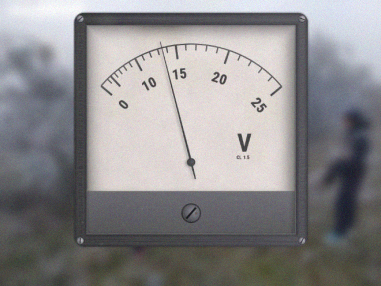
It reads **13.5** V
